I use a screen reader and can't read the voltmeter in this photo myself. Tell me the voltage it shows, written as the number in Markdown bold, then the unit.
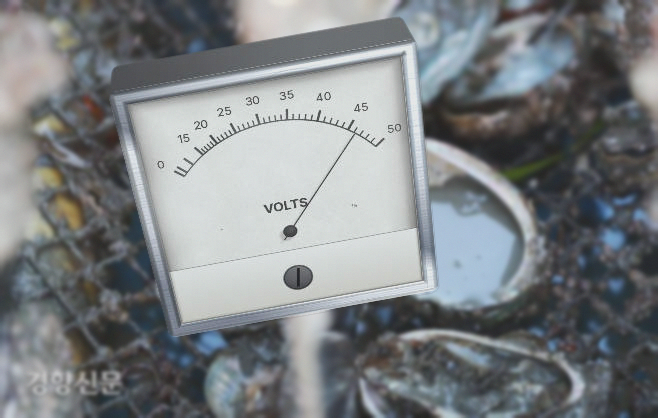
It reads **46** V
